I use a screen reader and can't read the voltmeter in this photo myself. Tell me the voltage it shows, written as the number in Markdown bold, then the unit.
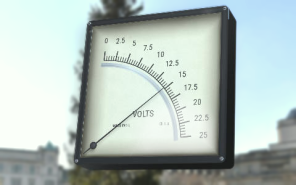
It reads **15** V
